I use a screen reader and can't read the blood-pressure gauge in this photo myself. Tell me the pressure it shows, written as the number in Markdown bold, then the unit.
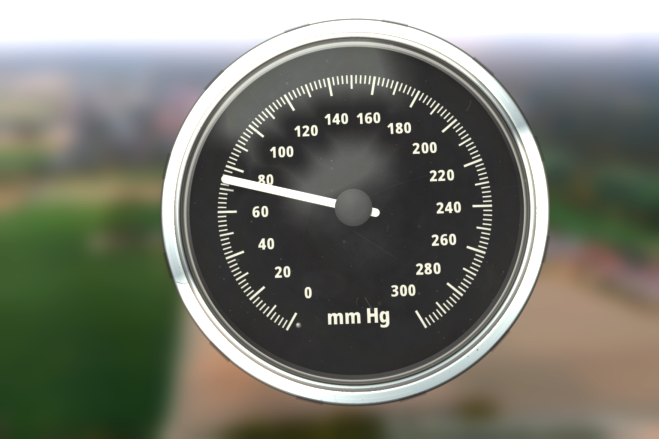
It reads **74** mmHg
